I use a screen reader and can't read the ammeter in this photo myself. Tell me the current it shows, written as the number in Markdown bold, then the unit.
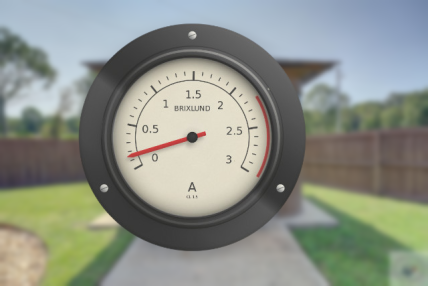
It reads **0.15** A
